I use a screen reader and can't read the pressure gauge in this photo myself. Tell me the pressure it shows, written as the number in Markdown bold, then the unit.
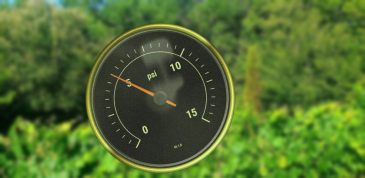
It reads **5** psi
